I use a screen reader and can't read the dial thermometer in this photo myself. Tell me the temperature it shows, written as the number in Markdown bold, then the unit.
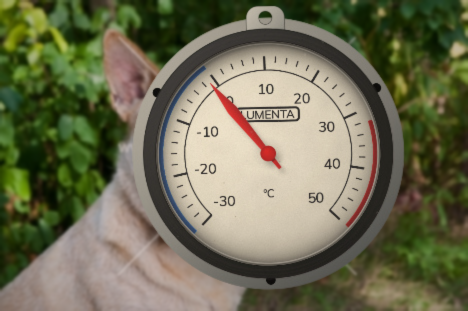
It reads **-1** °C
